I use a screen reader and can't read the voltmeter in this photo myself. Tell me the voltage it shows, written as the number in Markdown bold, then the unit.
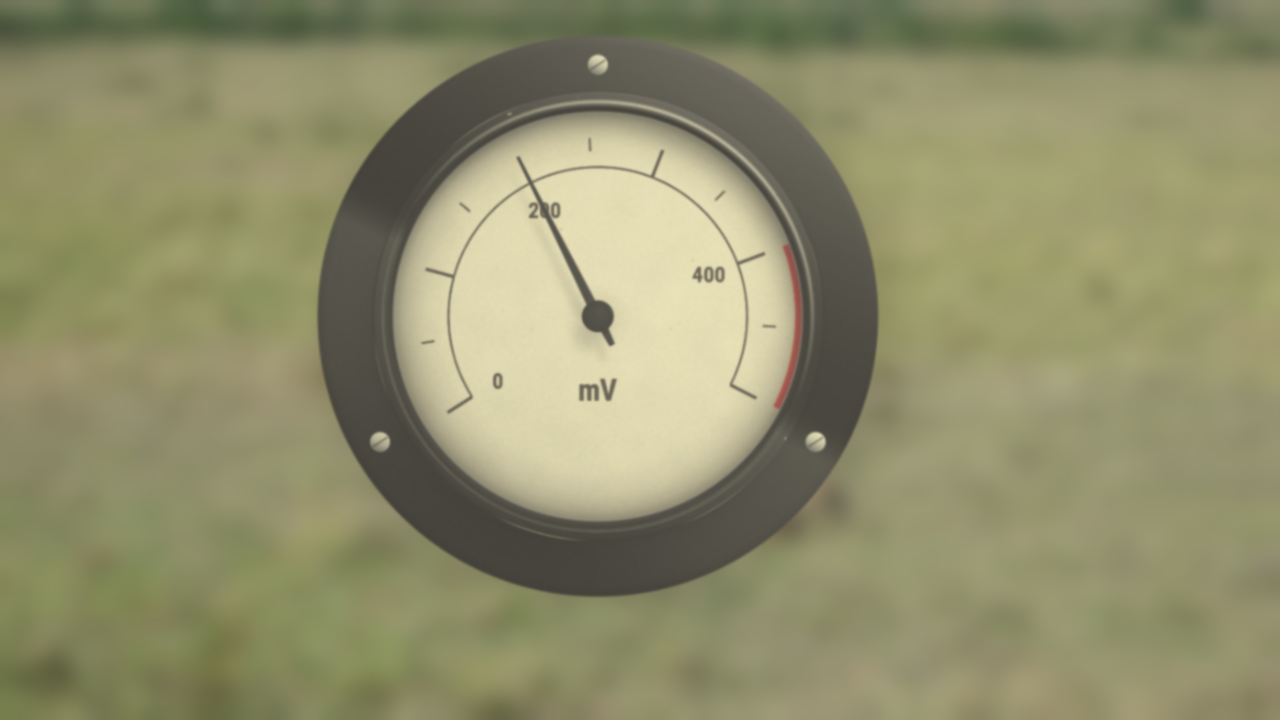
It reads **200** mV
